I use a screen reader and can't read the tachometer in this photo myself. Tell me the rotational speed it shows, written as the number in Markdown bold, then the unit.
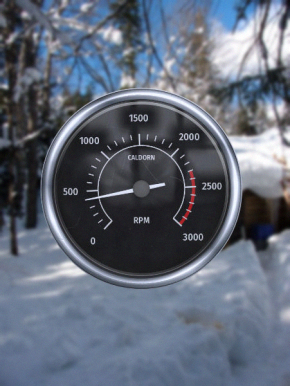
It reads **400** rpm
